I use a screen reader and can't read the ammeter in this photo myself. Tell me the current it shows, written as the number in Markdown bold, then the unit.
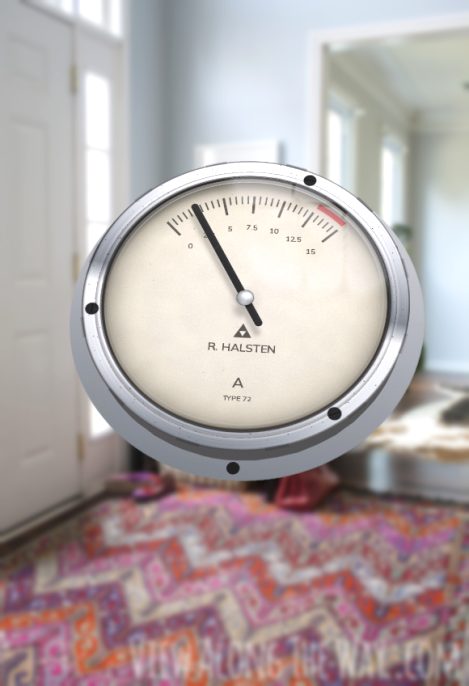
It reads **2.5** A
